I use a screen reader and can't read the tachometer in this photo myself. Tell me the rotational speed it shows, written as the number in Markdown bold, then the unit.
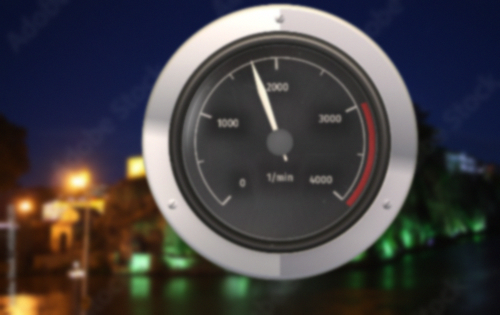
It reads **1750** rpm
